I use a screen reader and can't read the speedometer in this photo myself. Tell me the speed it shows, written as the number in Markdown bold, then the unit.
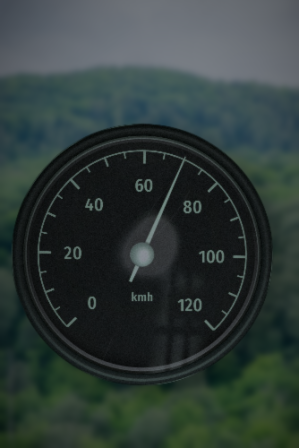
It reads **70** km/h
